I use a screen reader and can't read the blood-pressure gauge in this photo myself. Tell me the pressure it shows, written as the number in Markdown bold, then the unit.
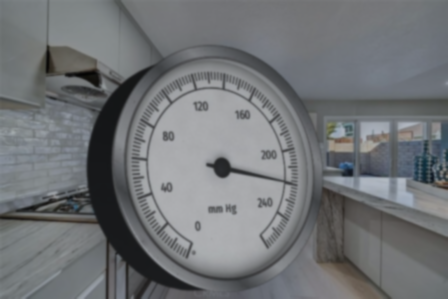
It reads **220** mmHg
